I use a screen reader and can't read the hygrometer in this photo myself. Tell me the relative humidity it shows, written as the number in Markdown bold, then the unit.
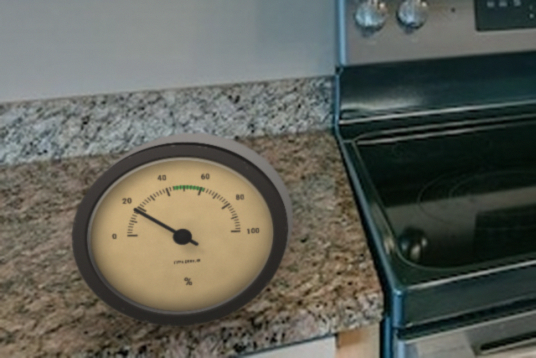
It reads **20** %
